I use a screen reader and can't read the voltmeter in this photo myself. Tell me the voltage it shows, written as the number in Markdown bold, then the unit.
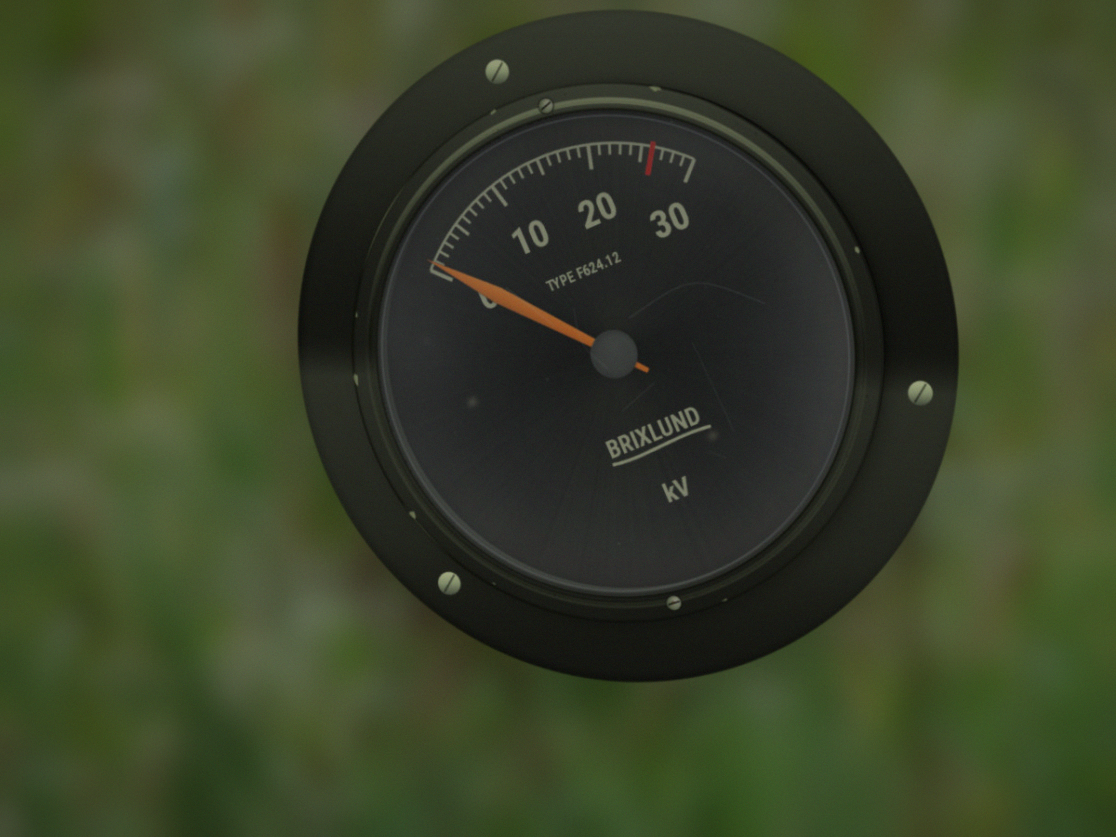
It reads **1** kV
